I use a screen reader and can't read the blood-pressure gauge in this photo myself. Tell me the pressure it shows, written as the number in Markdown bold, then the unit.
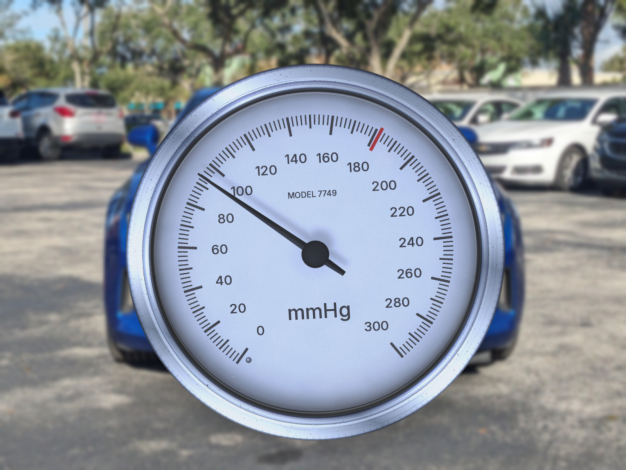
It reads **94** mmHg
